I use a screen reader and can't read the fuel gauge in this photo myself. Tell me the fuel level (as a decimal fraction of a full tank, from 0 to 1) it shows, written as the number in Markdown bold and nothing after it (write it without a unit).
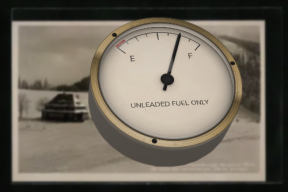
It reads **0.75**
